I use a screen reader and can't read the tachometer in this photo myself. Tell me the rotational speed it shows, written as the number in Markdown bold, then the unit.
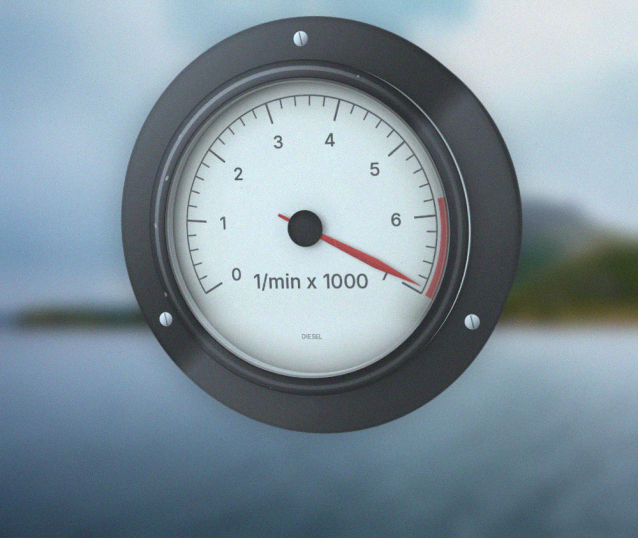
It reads **6900** rpm
